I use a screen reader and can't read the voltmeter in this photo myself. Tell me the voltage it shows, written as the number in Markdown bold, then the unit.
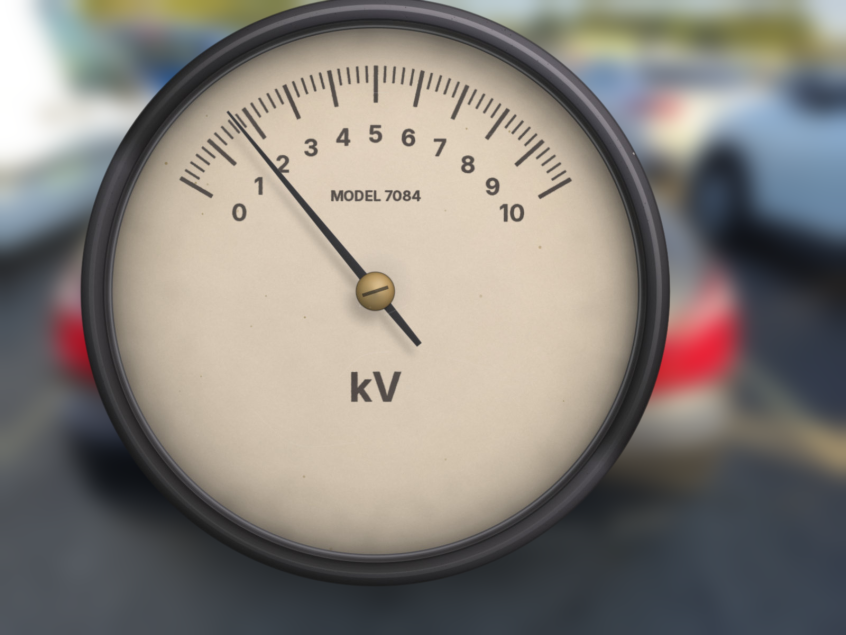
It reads **1.7** kV
